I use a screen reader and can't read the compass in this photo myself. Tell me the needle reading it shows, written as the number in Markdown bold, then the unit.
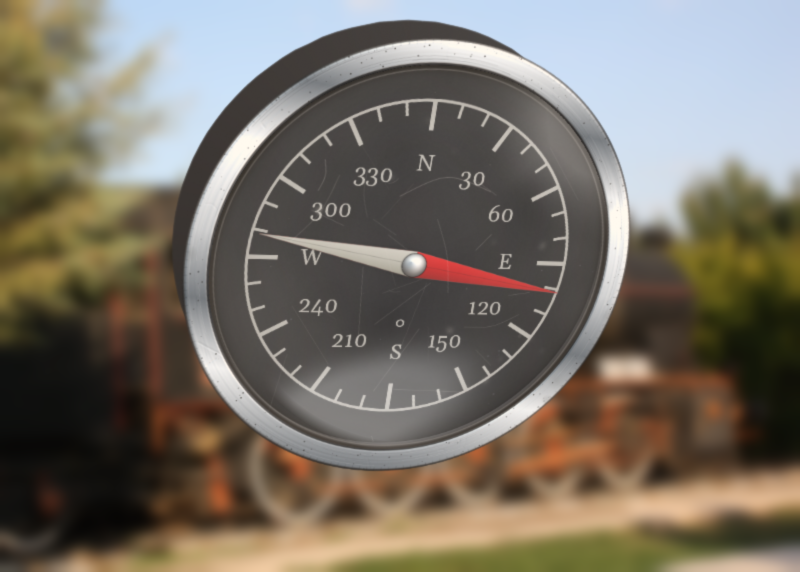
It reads **100** °
